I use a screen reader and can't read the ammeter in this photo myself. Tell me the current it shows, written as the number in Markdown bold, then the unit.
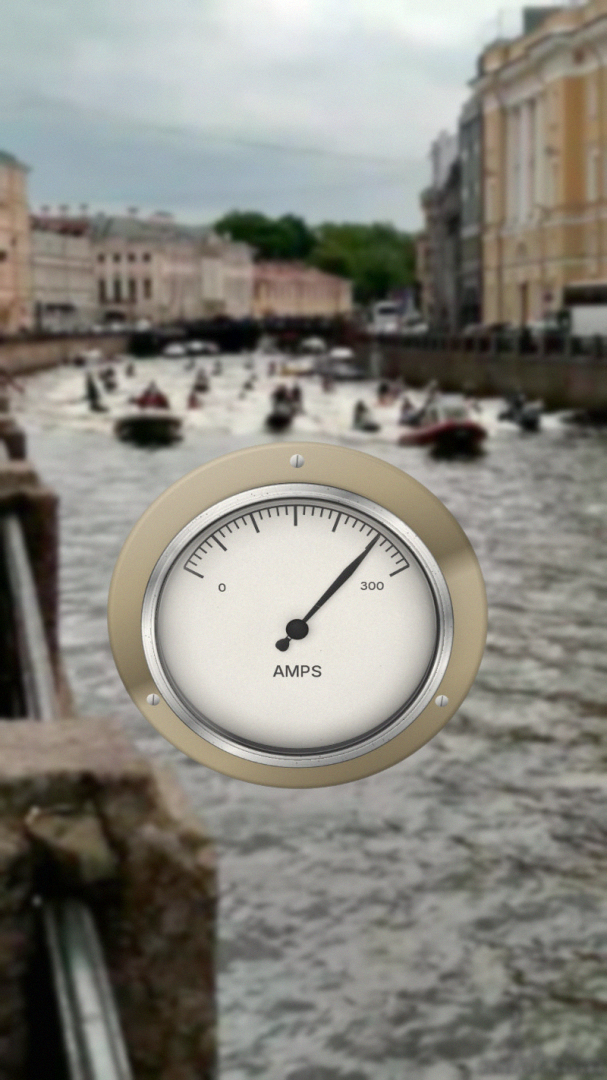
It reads **250** A
